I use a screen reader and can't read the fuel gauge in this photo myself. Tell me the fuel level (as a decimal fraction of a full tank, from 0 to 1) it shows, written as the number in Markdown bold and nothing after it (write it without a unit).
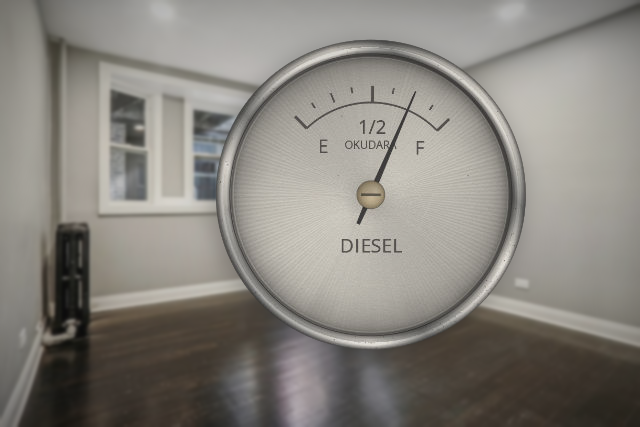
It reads **0.75**
